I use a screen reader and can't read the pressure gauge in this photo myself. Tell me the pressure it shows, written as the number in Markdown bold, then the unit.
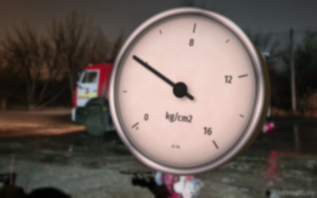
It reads **4** kg/cm²
